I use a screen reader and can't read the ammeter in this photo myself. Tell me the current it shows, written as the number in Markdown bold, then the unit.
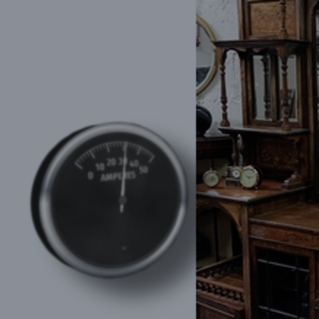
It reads **30** A
